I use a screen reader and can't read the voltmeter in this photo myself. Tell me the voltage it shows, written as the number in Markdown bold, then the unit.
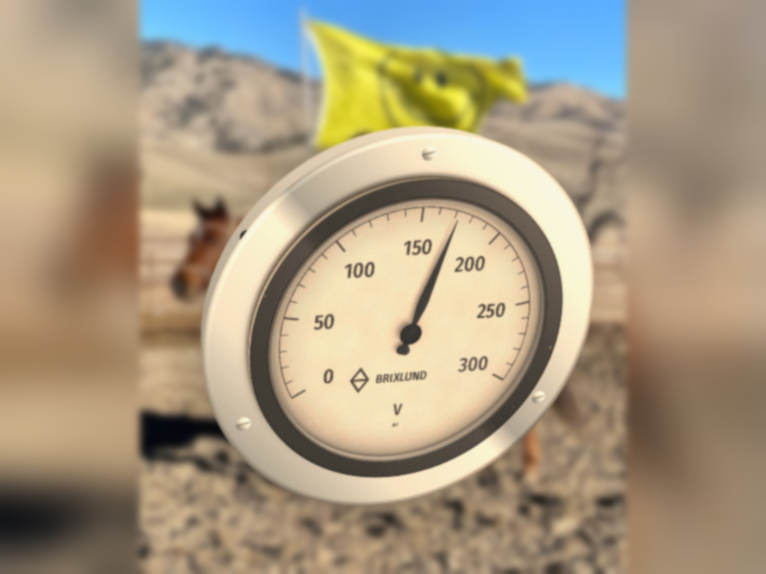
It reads **170** V
